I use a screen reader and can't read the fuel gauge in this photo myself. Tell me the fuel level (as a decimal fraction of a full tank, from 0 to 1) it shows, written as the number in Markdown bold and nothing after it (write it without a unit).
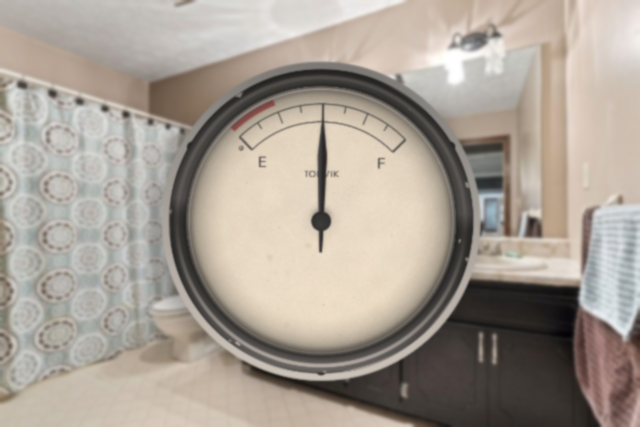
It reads **0.5**
